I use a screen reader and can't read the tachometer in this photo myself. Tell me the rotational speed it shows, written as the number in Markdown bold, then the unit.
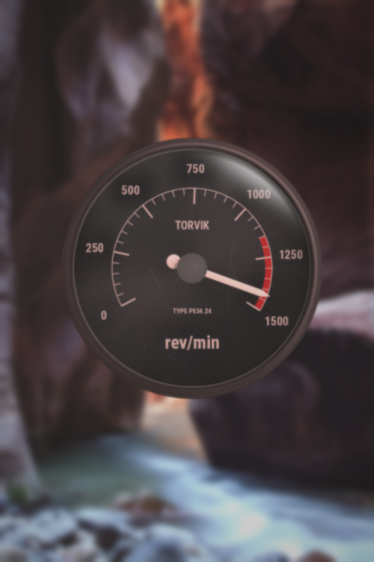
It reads **1425** rpm
